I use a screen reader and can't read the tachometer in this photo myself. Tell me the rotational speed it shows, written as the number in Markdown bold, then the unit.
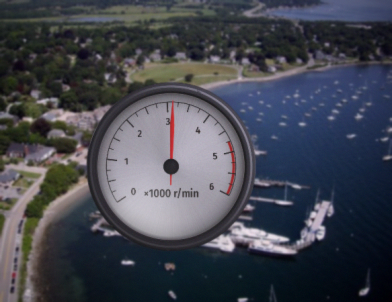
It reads **3125** rpm
